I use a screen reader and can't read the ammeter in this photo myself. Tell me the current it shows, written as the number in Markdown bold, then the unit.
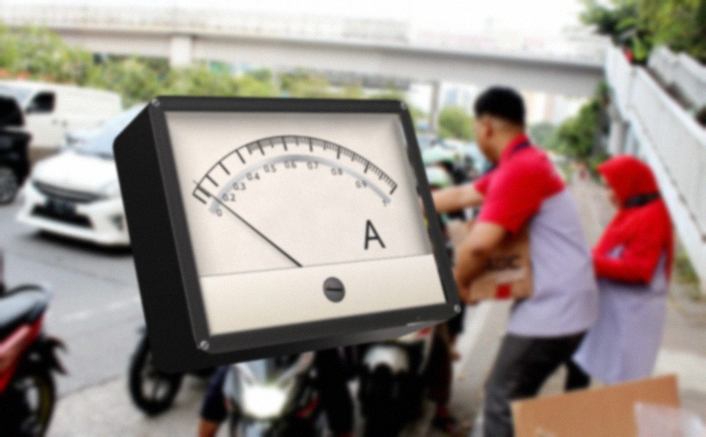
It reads **0.1** A
